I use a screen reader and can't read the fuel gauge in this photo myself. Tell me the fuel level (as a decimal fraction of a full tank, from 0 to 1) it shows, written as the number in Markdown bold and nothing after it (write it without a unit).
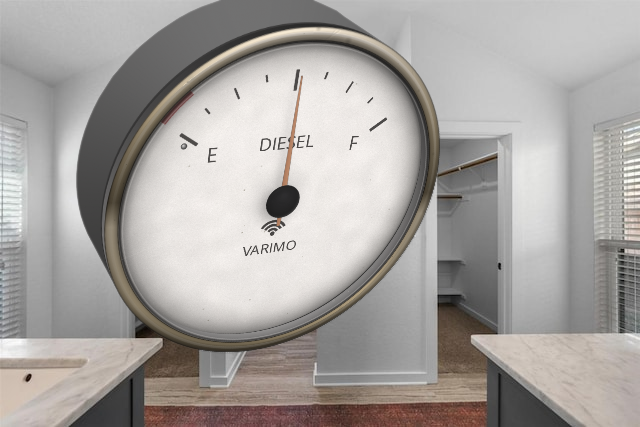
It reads **0.5**
